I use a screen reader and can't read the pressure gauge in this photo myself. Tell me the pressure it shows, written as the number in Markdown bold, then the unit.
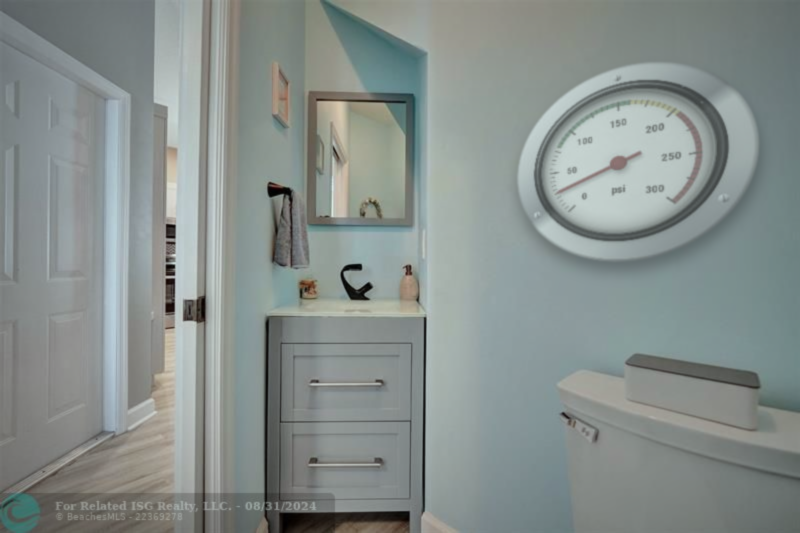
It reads **25** psi
